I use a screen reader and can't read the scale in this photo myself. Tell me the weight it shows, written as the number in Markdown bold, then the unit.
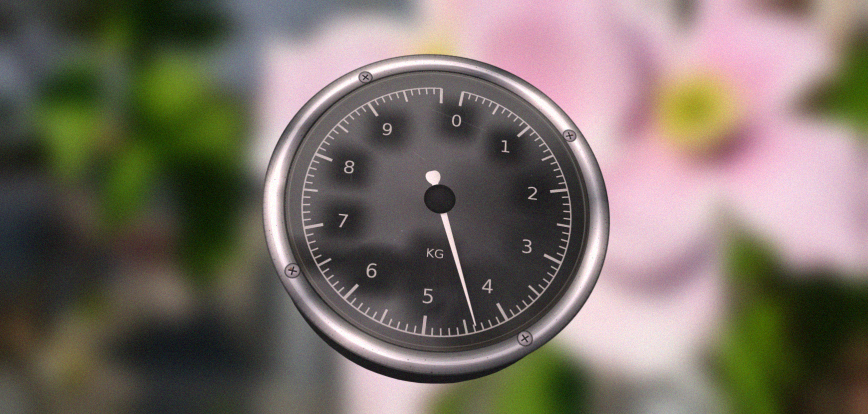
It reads **4.4** kg
